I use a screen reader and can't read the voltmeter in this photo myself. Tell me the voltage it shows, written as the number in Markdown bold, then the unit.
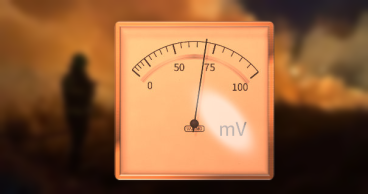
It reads **70** mV
